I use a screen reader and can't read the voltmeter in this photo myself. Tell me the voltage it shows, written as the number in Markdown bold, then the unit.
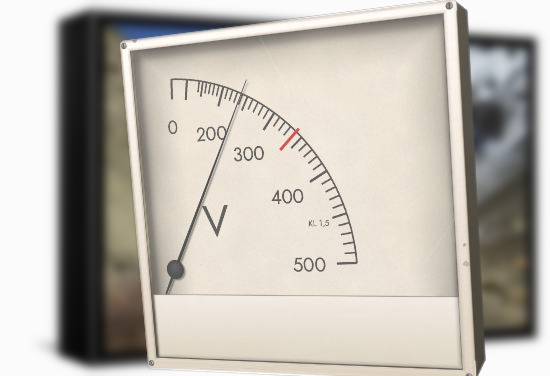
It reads **240** V
